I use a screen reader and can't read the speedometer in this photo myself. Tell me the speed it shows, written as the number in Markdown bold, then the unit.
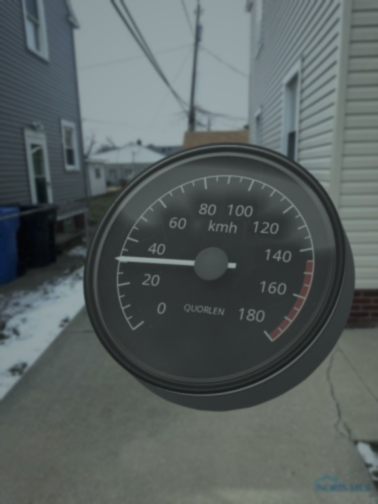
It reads **30** km/h
